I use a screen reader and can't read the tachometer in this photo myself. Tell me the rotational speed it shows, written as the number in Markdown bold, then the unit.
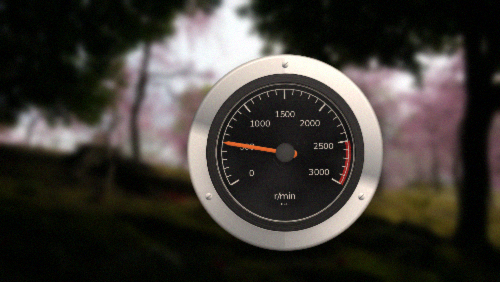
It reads **500** rpm
